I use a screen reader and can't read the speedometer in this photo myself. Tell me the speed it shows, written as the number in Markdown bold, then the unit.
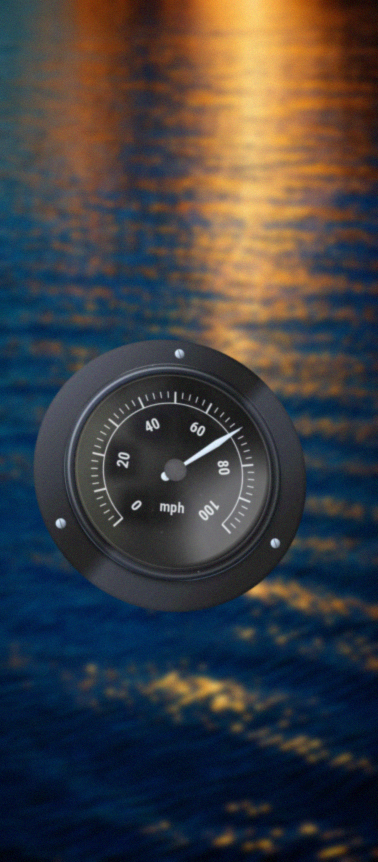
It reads **70** mph
